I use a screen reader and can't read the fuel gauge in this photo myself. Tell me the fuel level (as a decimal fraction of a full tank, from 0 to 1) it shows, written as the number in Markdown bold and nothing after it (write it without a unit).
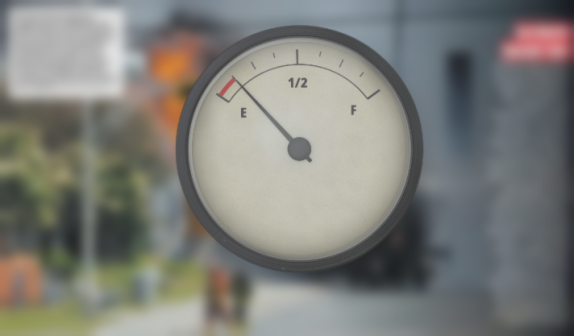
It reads **0.125**
